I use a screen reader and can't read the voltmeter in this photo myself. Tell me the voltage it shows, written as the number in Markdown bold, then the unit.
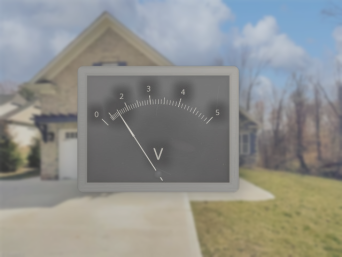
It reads **1.5** V
